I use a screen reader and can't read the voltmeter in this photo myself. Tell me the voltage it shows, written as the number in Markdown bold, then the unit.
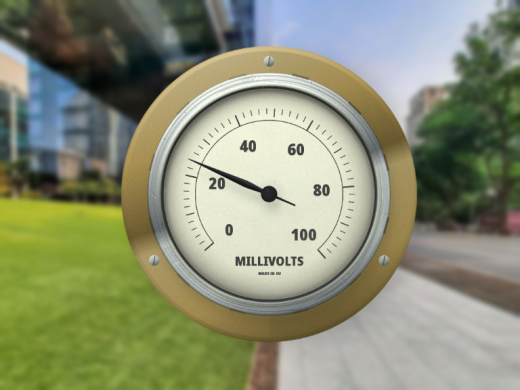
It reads **24** mV
